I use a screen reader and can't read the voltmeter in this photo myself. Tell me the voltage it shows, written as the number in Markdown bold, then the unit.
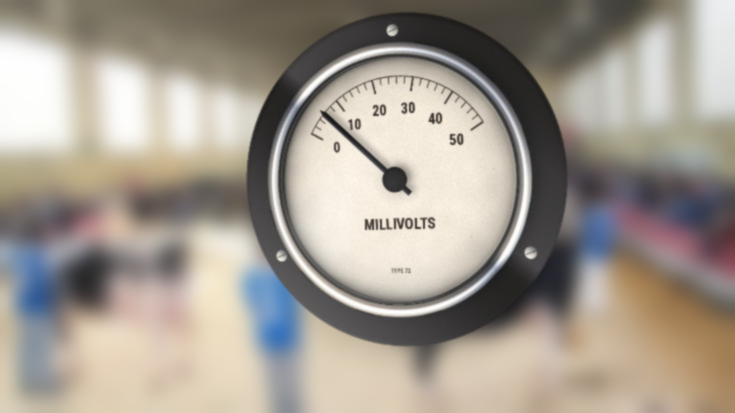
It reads **6** mV
